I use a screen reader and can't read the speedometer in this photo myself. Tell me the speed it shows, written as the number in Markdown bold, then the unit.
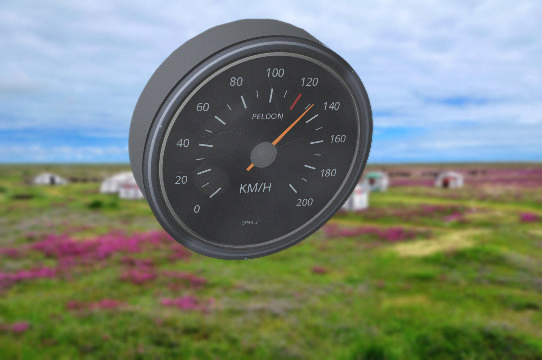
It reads **130** km/h
